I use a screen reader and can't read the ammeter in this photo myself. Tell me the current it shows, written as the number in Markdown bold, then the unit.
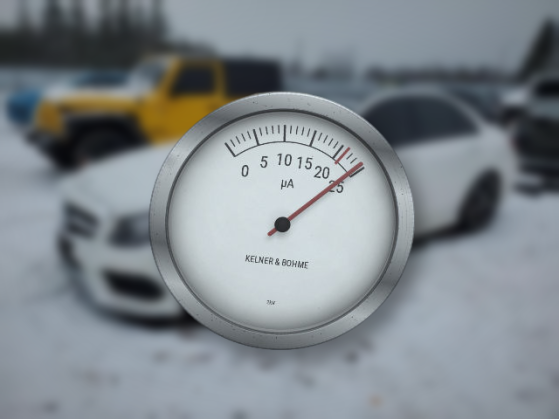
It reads **24** µA
